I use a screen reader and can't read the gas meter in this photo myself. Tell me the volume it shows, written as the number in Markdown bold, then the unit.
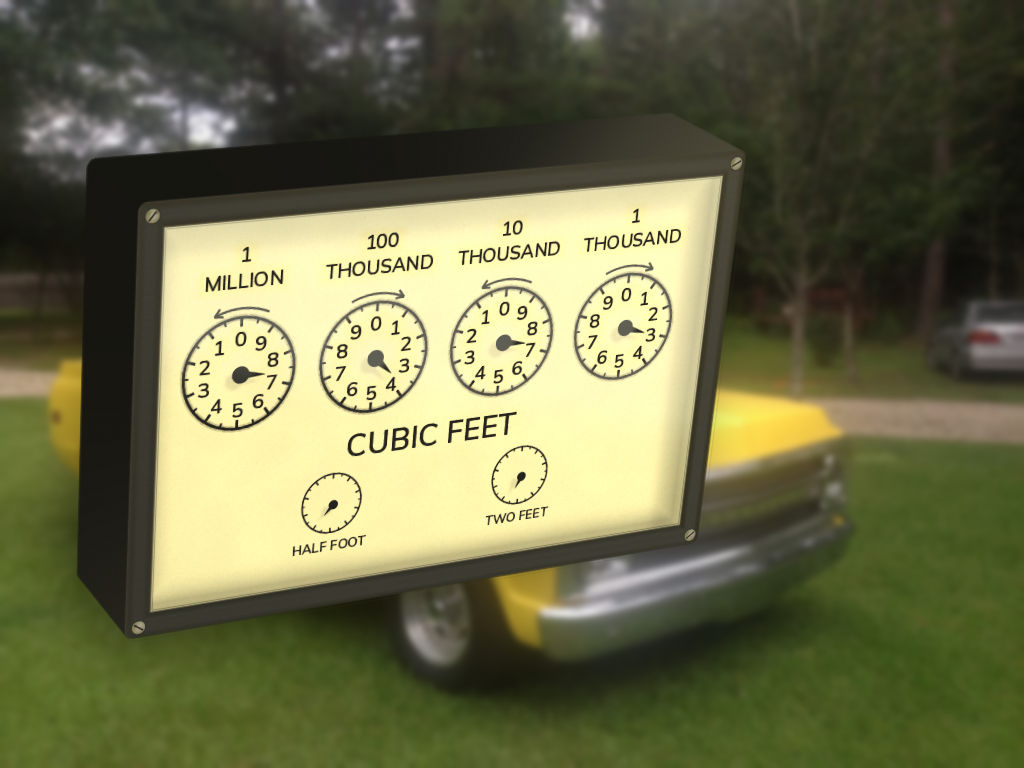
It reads **737300** ft³
